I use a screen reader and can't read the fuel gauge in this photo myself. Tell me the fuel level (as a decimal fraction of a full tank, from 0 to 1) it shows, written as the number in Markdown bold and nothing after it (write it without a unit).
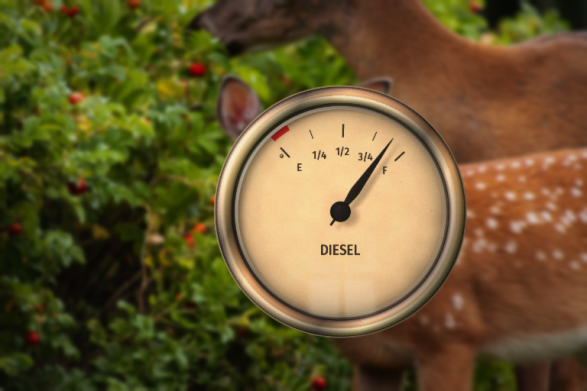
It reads **0.875**
